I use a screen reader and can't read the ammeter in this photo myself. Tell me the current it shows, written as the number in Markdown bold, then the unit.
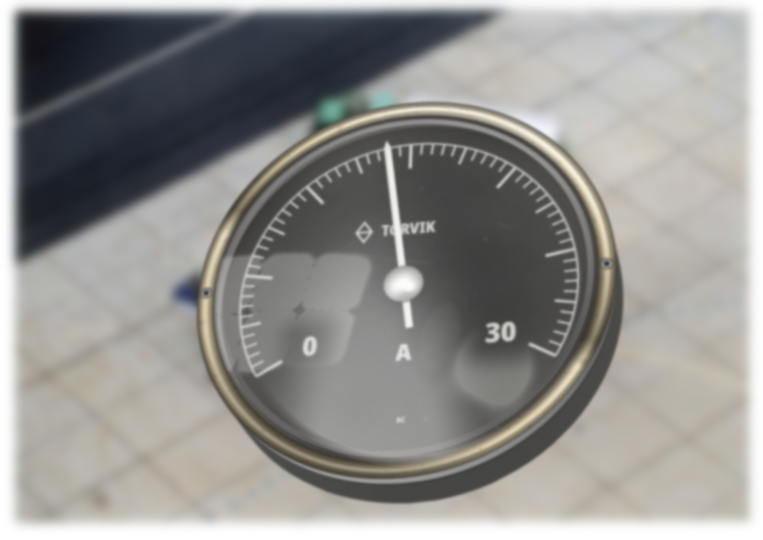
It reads **14** A
